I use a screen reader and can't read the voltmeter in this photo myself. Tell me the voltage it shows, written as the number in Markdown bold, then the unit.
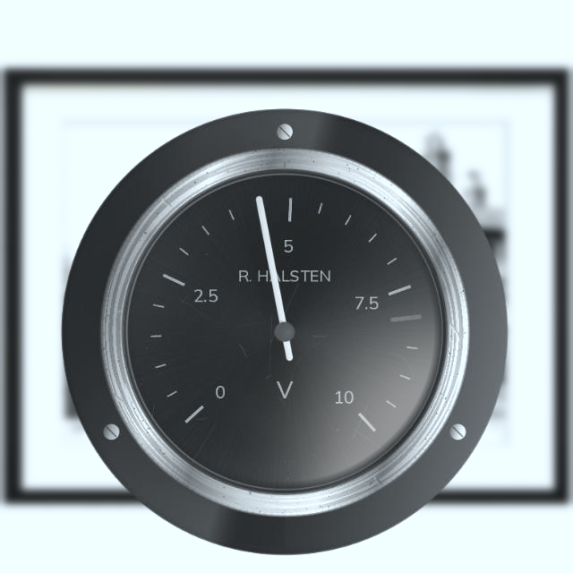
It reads **4.5** V
